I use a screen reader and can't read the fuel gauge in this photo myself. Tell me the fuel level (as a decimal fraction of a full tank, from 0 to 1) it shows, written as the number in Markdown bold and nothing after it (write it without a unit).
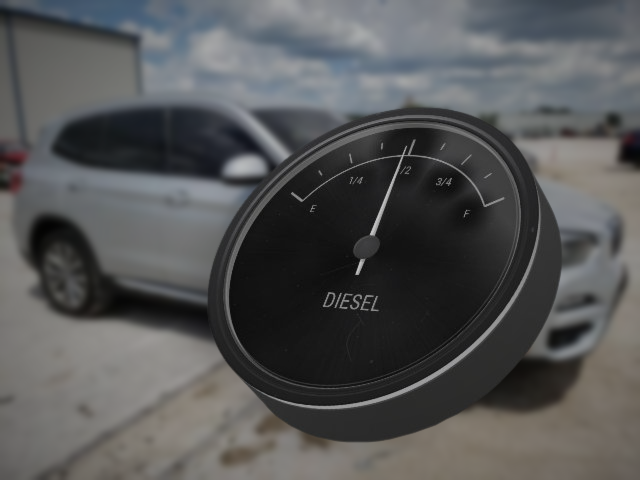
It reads **0.5**
